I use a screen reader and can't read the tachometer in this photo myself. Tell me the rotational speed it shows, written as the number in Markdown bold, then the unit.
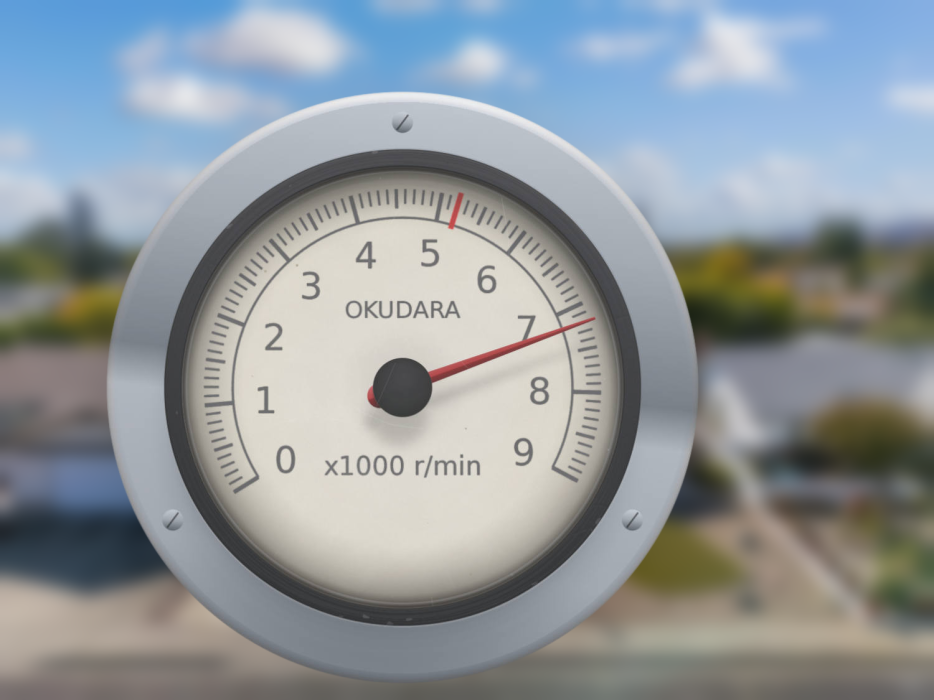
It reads **7200** rpm
